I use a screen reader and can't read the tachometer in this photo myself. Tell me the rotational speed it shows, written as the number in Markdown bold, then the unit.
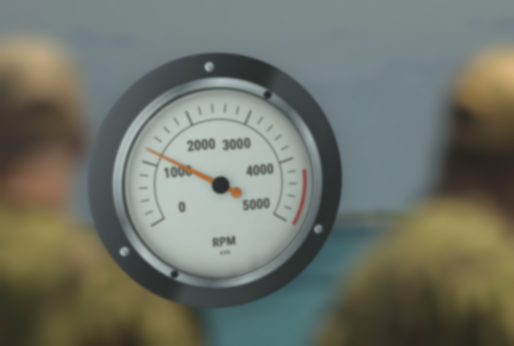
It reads **1200** rpm
